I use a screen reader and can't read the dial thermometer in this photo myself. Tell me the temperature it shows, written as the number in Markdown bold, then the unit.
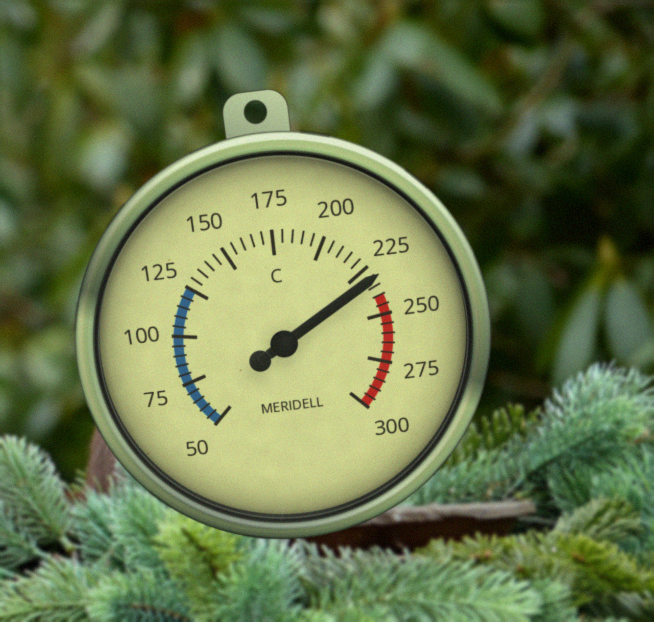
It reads **230** °C
